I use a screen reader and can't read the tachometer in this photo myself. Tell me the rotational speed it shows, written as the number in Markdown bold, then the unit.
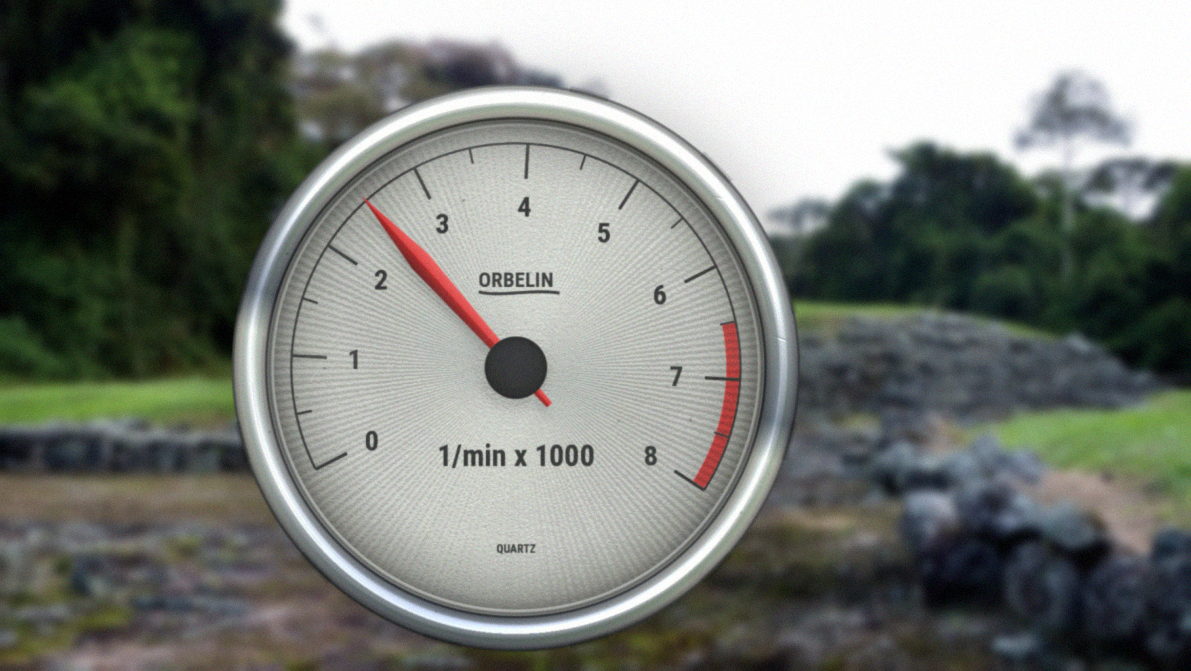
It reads **2500** rpm
